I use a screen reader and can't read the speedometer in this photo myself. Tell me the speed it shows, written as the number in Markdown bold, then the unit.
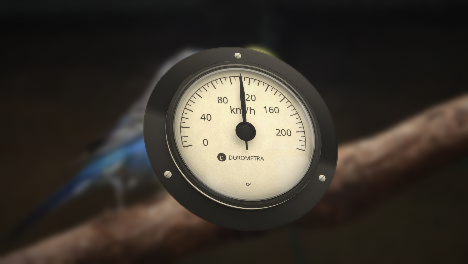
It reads **110** km/h
